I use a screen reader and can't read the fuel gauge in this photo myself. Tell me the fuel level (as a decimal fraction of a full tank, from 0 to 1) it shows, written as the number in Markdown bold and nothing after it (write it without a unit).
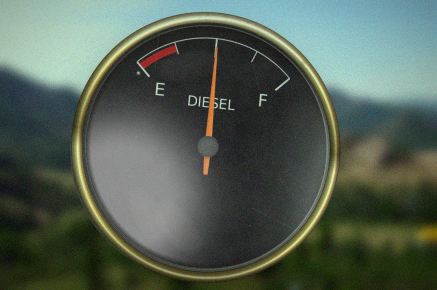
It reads **0.5**
